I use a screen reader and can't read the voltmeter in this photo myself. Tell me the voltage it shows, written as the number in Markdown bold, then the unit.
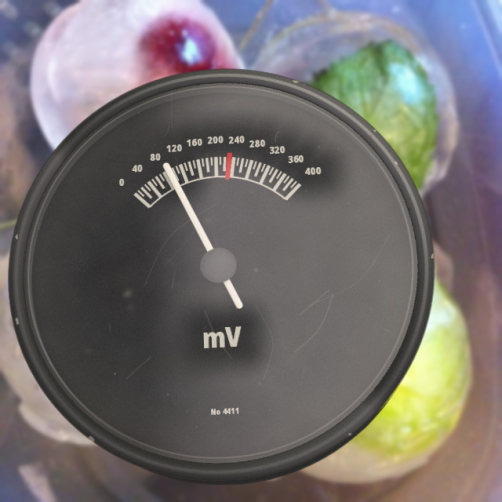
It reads **90** mV
